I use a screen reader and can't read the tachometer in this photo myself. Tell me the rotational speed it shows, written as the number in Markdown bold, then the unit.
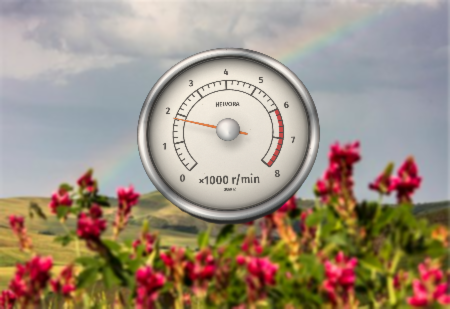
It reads **1800** rpm
